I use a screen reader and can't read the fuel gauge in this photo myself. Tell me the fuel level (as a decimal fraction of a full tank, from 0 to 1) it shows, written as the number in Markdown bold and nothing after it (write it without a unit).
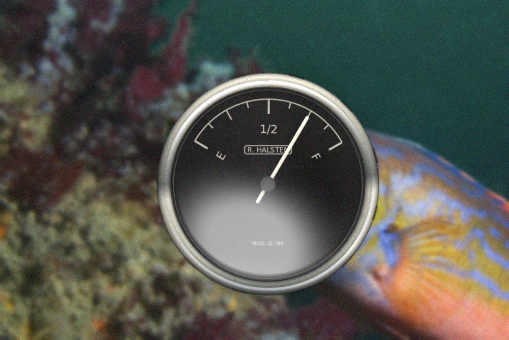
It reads **0.75**
